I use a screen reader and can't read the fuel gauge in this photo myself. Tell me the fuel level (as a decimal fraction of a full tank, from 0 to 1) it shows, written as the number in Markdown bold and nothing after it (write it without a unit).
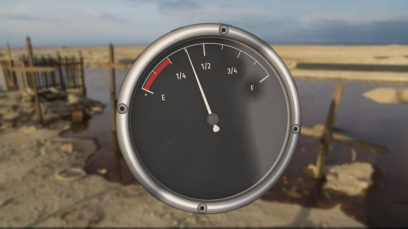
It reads **0.375**
